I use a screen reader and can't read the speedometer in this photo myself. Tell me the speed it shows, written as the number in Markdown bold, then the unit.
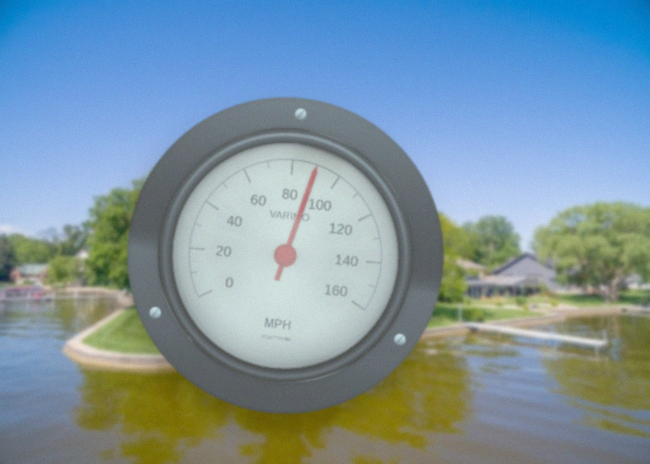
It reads **90** mph
